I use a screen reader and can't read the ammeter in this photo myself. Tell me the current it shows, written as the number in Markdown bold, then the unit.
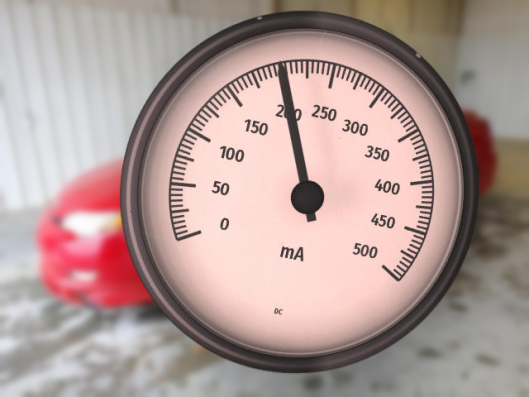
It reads **200** mA
